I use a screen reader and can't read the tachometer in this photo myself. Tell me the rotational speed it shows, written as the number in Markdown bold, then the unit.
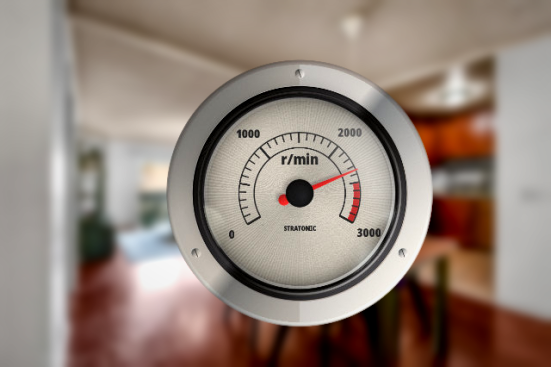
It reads **2350** rpm
